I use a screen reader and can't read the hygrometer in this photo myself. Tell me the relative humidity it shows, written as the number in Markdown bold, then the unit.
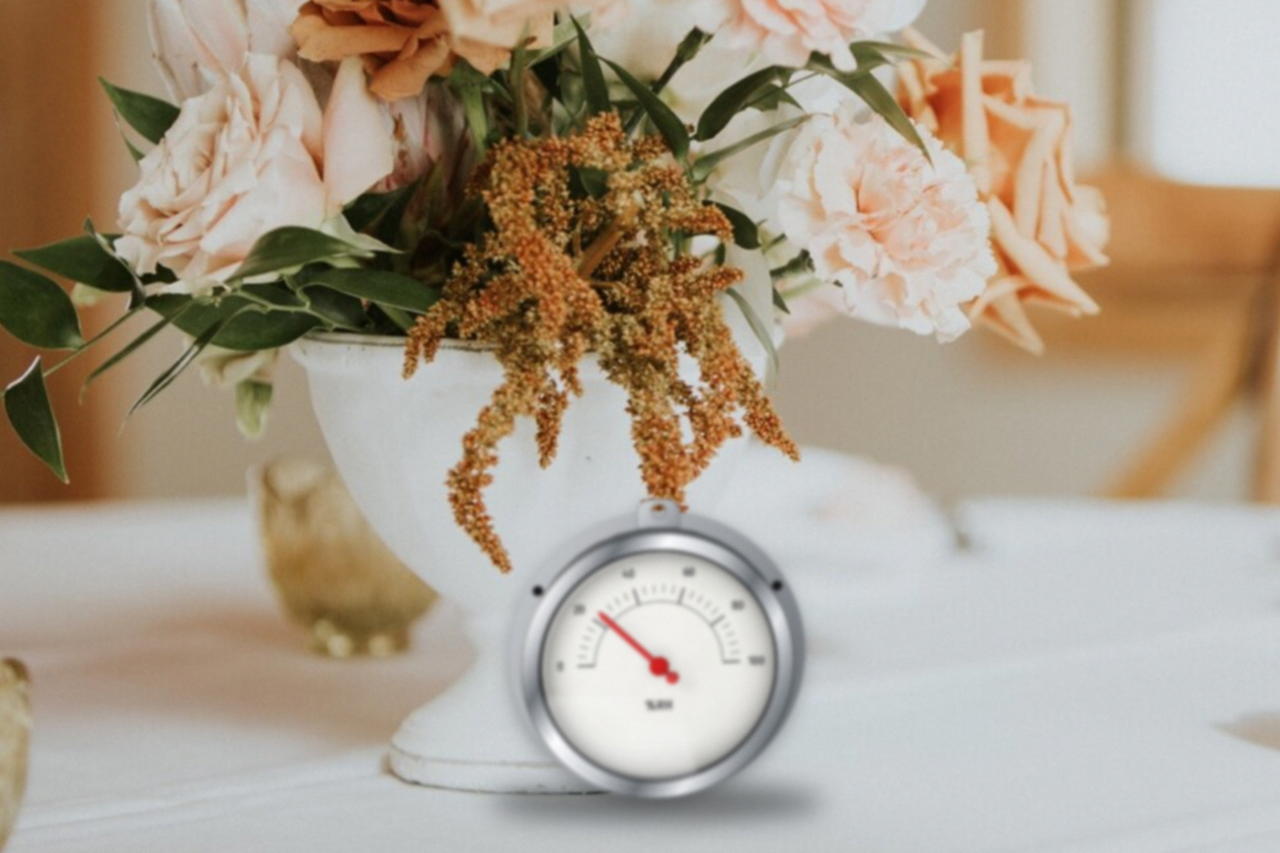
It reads **24** %
